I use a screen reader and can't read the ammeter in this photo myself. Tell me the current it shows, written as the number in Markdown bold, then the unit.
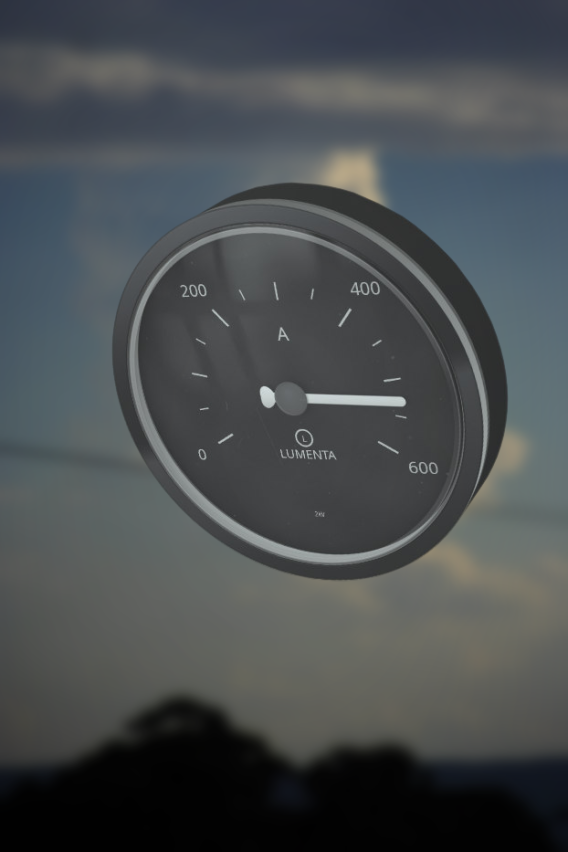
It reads **525** A
